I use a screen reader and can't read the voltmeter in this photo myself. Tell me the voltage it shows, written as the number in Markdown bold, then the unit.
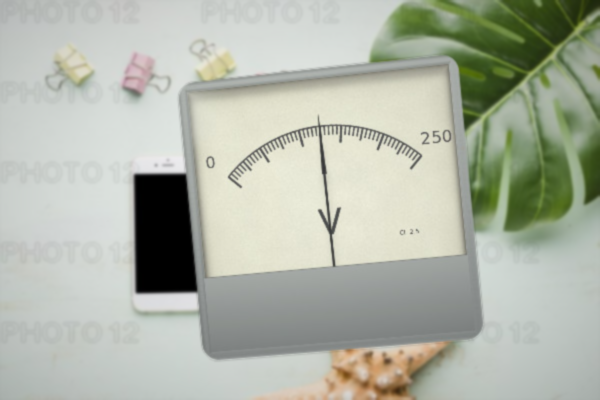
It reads **125** V
